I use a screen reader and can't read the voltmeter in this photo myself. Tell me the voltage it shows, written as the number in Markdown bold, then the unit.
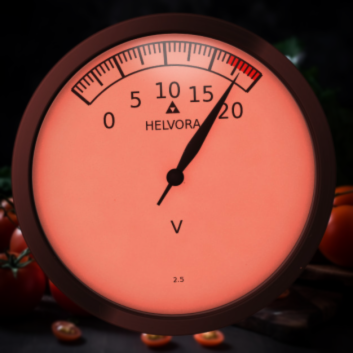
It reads **18** V
